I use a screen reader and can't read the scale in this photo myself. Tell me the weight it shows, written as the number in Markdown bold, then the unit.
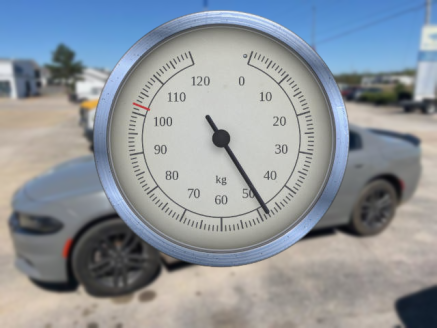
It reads **48** kg
